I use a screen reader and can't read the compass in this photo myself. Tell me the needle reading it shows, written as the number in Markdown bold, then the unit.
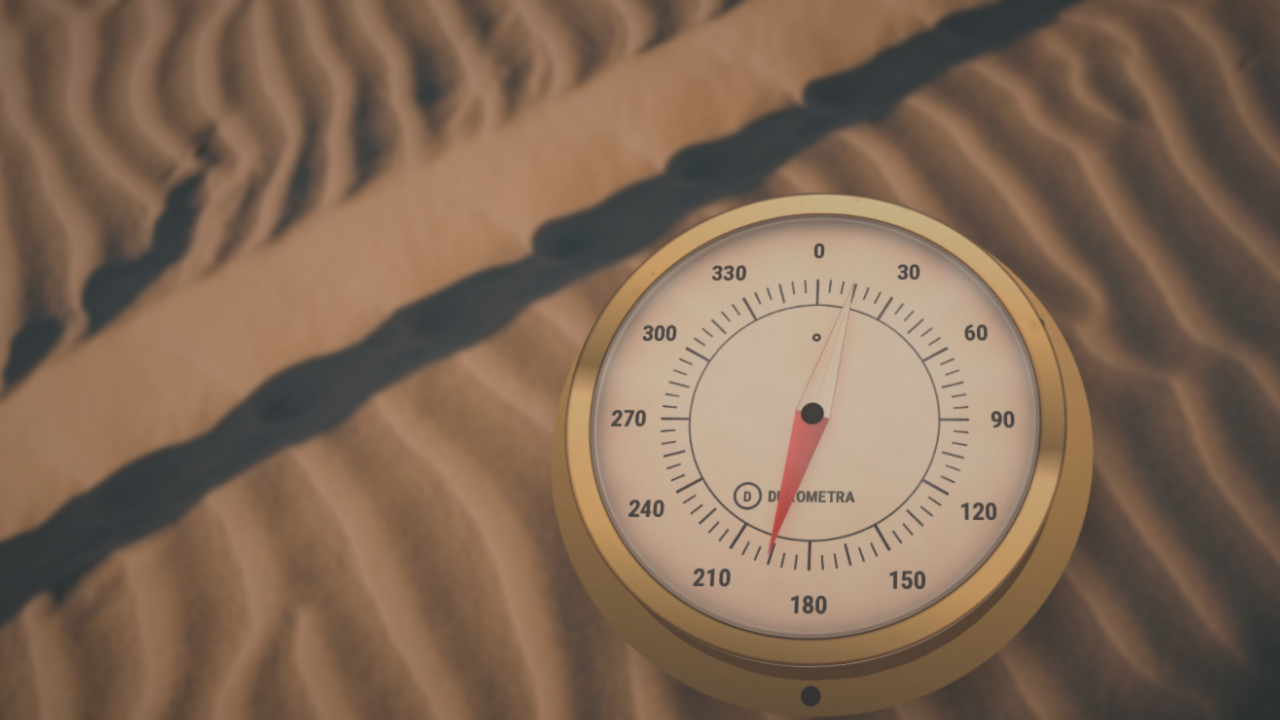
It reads **195** °
